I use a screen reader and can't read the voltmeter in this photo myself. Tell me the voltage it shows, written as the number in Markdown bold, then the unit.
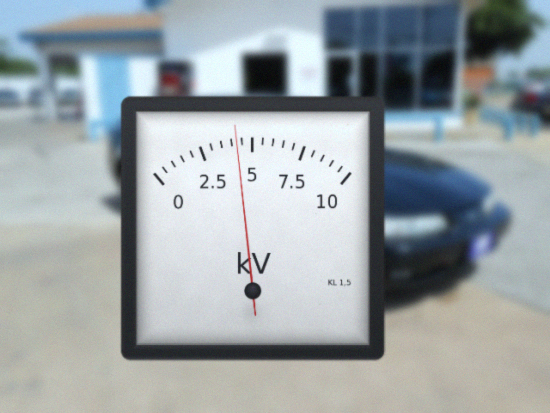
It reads **4.25** kV
